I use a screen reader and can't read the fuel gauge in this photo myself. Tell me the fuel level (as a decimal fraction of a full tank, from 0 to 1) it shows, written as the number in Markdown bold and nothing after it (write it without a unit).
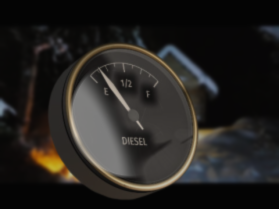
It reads **0.125**
